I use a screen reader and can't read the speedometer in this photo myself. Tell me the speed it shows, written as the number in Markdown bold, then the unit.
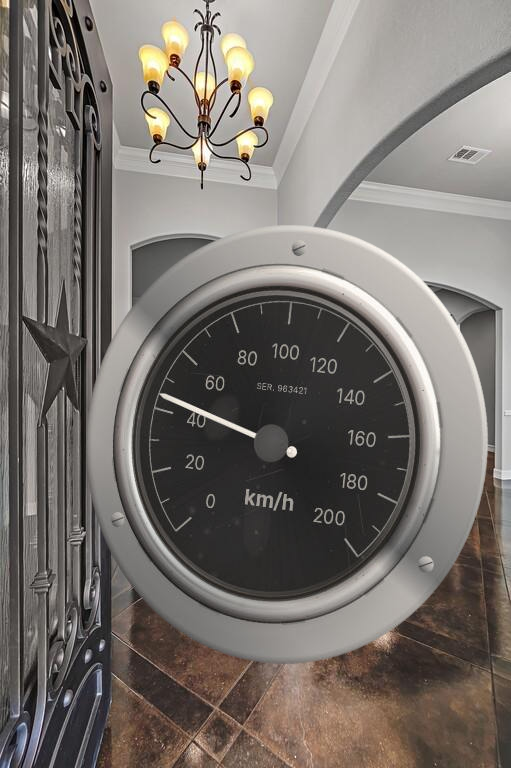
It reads **45** km/h
